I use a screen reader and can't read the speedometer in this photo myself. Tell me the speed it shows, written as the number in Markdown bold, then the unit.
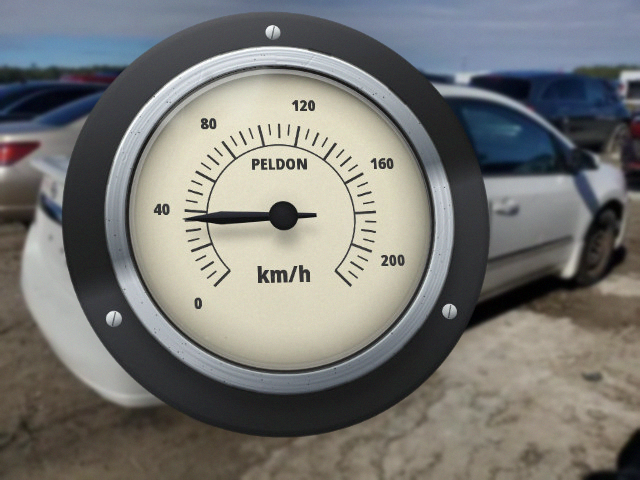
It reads **35** km/h
